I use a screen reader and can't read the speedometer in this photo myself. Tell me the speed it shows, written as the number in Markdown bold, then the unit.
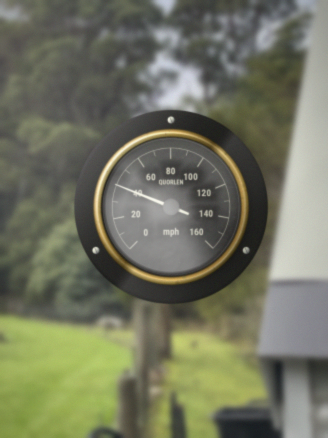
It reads **40** mph
